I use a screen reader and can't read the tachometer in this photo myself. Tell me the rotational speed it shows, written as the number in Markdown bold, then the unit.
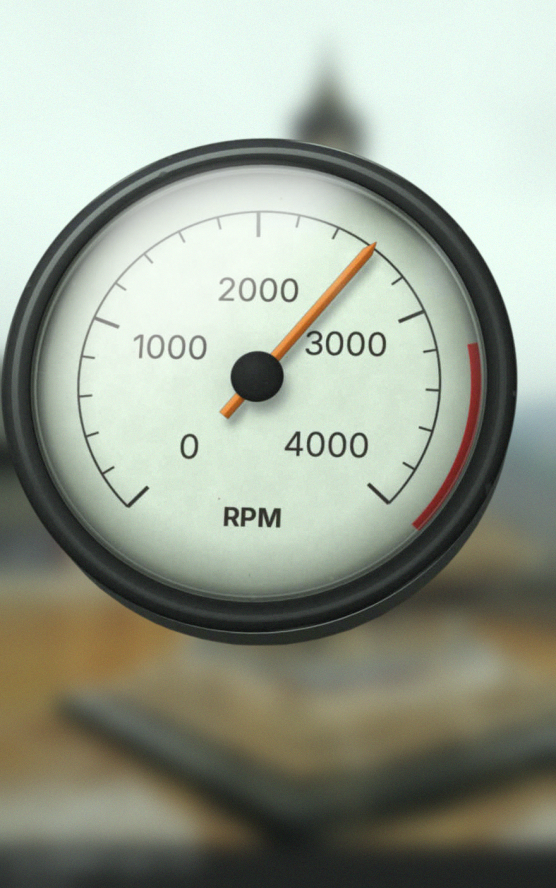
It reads **2600** rpm
